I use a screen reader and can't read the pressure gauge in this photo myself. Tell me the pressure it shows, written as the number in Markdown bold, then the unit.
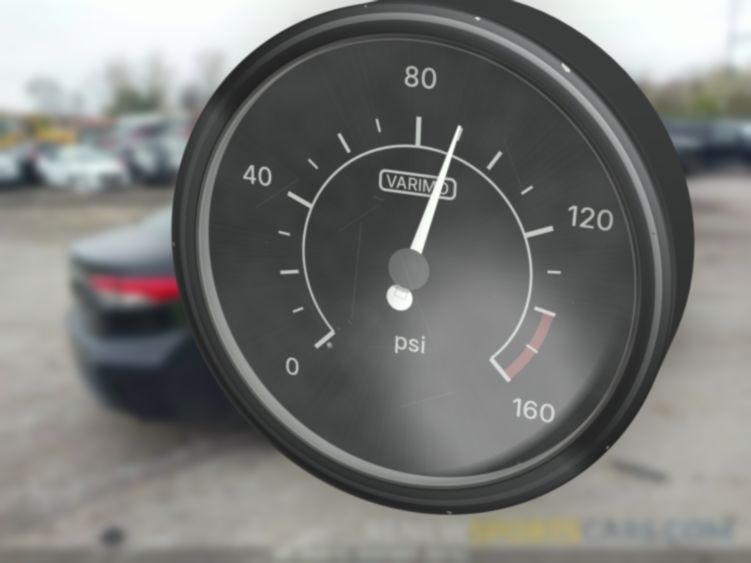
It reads **90** psi
